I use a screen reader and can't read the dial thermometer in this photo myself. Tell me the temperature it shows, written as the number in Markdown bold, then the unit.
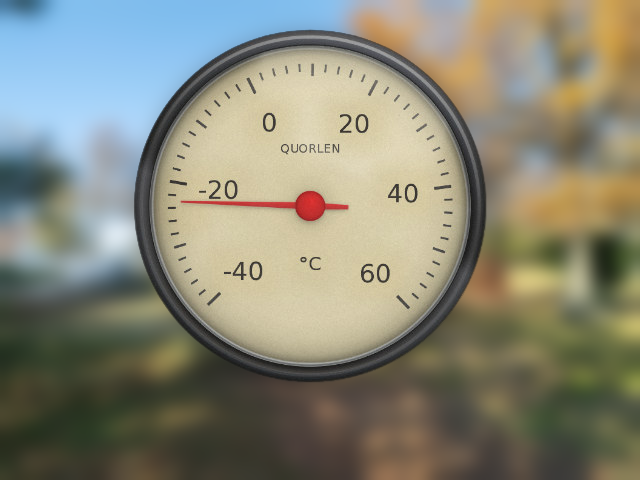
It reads **-23** °C
